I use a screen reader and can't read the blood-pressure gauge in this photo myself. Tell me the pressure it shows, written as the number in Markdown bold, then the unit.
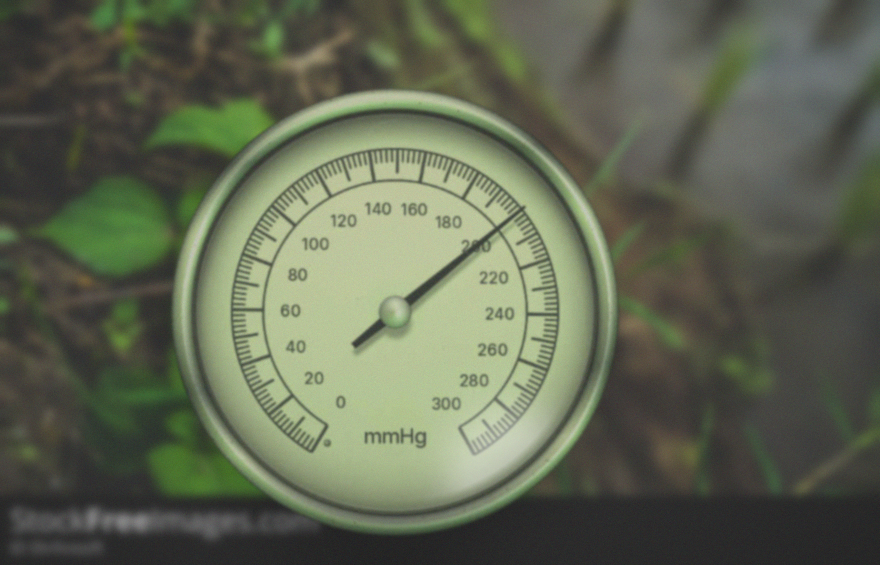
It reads **200** mmHg
